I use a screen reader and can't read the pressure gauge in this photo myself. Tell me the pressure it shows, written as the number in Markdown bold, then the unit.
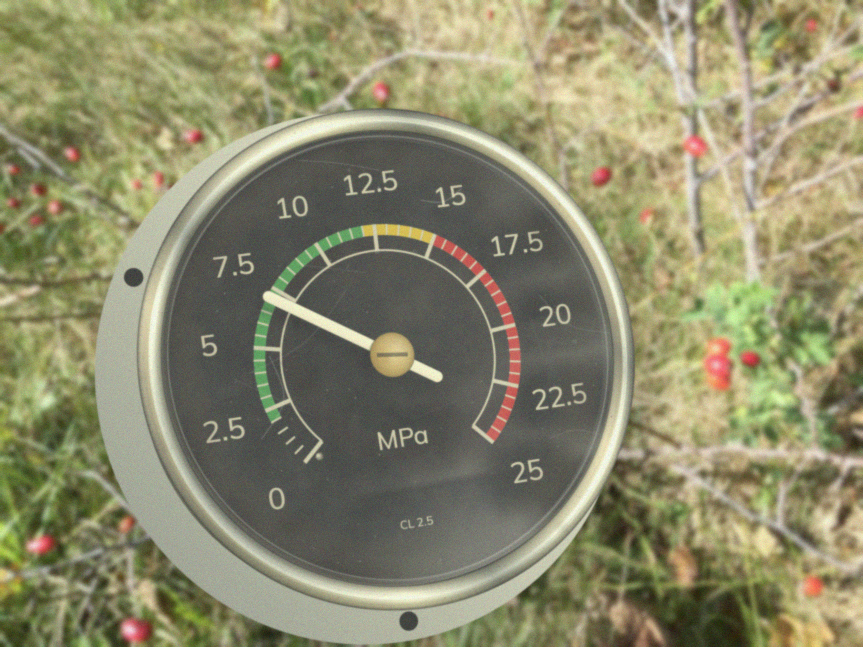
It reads **7** MPa
